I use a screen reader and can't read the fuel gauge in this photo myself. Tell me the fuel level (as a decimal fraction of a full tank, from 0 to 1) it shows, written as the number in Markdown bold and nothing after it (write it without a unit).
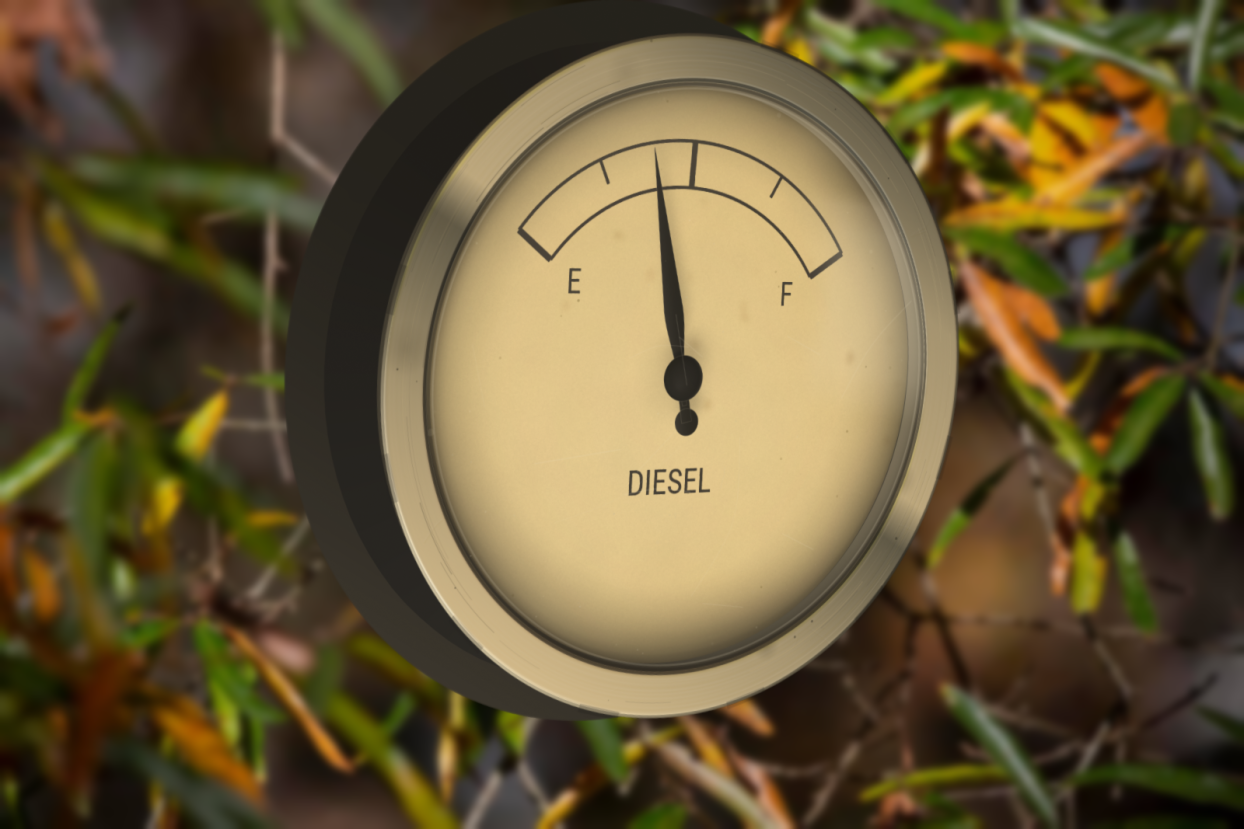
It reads **0.375**
